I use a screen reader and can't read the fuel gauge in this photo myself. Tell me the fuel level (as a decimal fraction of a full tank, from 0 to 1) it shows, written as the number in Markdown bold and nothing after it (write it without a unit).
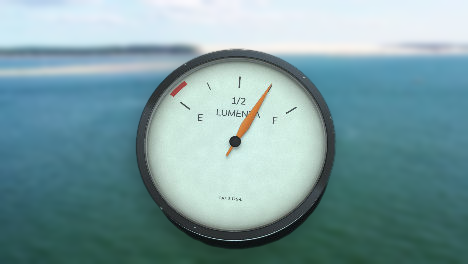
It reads **0.75**
